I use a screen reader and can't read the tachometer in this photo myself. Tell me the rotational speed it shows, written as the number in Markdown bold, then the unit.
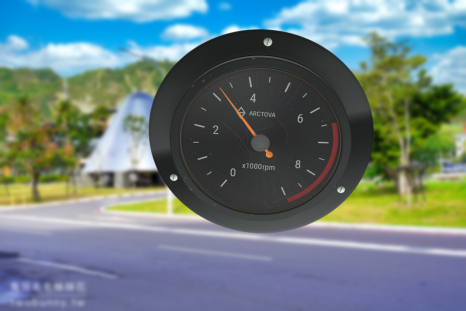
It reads **3250** rpm
